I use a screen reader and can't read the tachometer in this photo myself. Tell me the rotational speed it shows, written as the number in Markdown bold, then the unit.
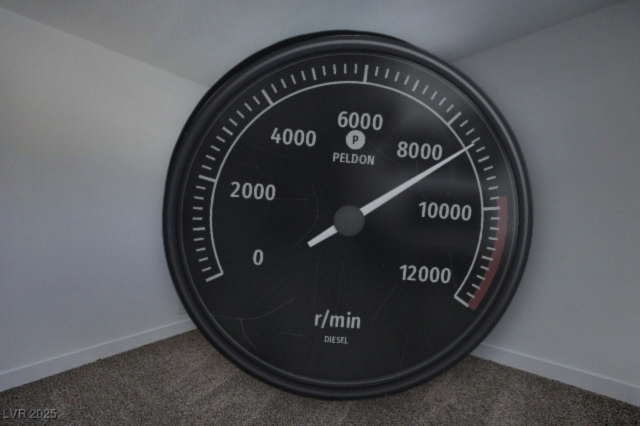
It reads **8600** rpm
